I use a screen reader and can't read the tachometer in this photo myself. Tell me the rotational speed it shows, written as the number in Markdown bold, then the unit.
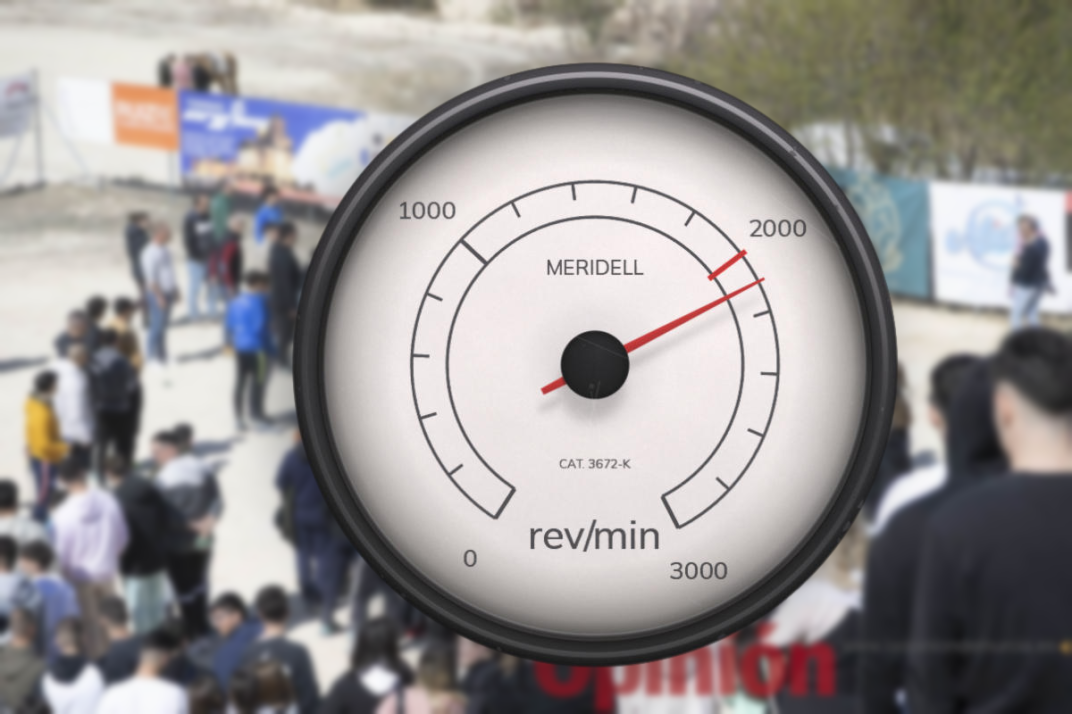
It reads **2100** rpm
